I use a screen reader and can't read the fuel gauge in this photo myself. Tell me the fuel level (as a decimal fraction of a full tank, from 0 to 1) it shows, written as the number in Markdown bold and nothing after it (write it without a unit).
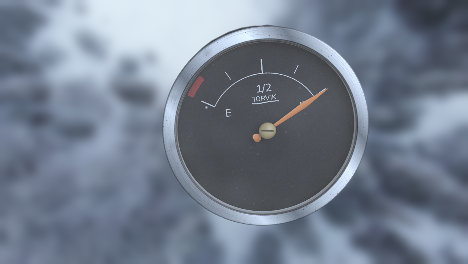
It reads **1**
